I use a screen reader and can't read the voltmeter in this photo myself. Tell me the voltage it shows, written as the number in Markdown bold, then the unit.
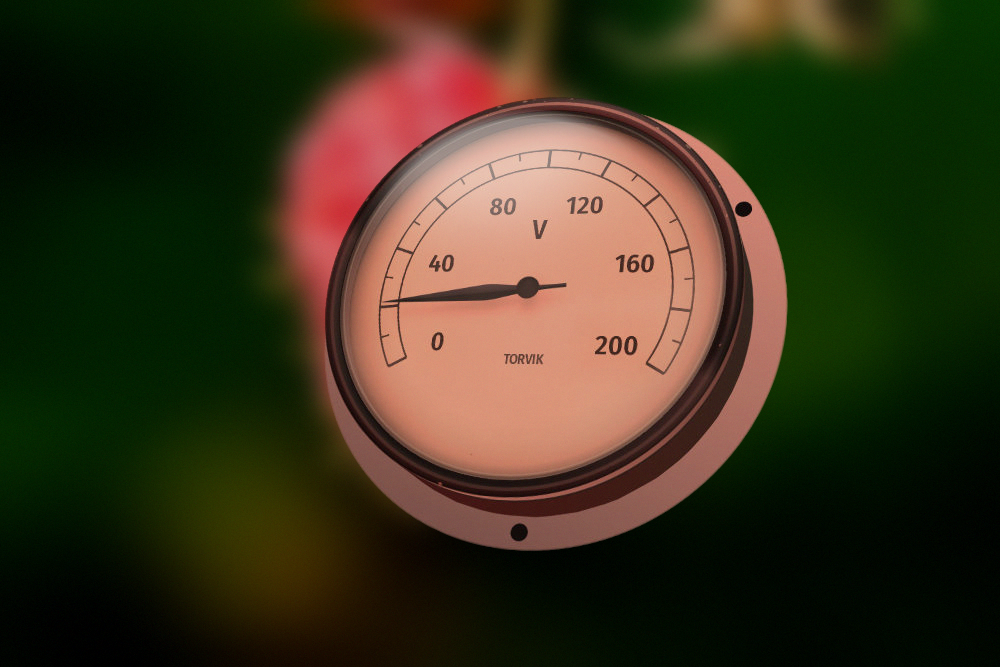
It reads **20** V
